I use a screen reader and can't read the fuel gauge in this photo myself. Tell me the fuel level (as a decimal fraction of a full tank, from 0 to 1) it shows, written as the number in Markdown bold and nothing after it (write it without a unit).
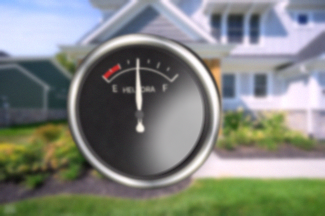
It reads **0.5**
